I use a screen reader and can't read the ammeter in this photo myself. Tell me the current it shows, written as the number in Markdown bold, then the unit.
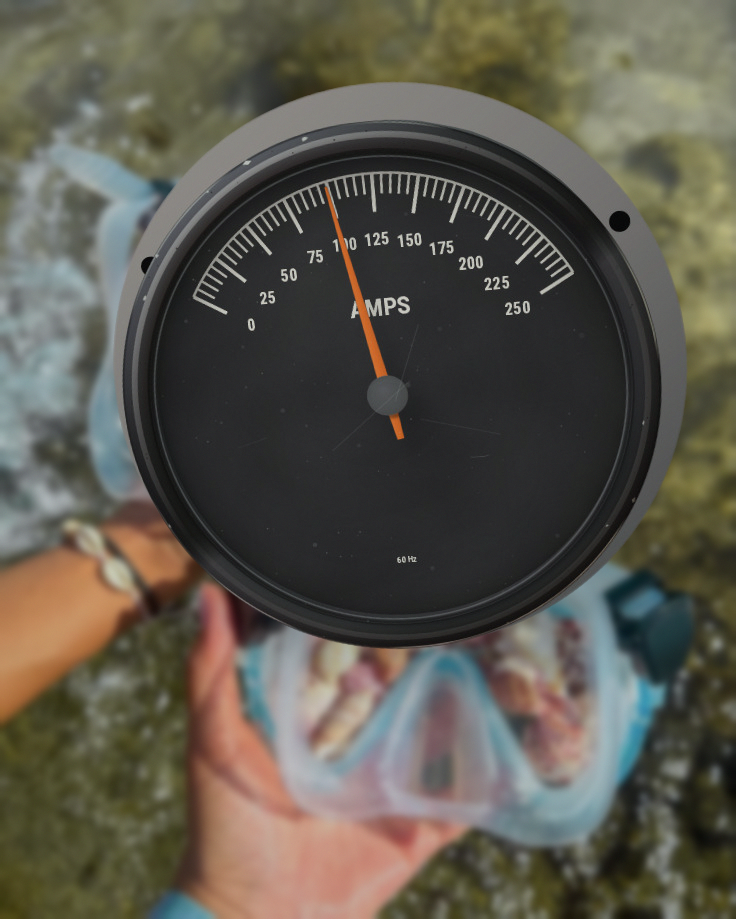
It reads **100** A
